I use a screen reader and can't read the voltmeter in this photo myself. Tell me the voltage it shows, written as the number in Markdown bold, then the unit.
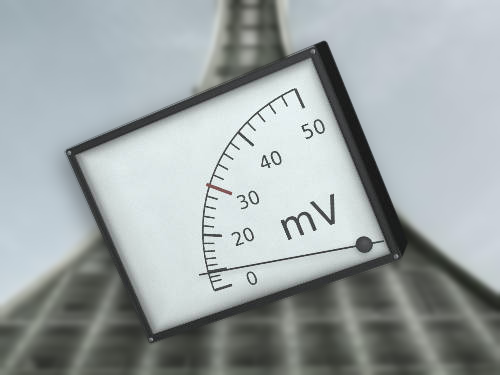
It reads **10** mV
